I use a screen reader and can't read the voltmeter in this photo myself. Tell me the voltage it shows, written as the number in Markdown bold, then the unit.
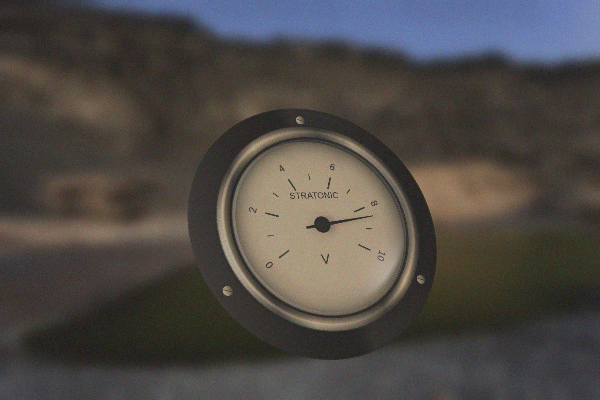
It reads **8.5** V
